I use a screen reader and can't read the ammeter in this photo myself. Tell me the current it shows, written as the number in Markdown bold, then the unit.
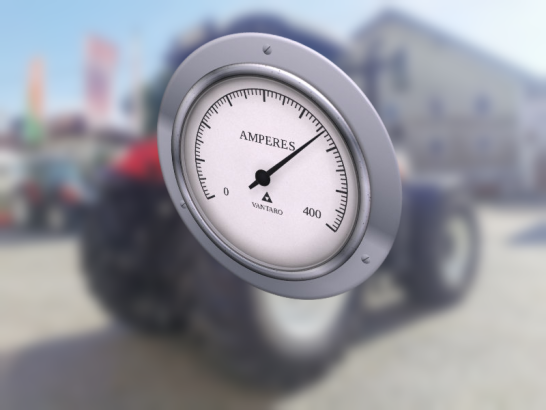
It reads **280** A
